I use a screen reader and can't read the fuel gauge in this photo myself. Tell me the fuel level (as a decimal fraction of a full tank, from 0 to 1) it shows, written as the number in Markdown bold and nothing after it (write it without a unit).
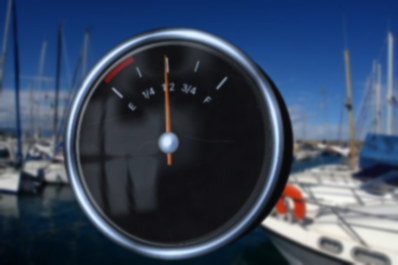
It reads **0.5**
